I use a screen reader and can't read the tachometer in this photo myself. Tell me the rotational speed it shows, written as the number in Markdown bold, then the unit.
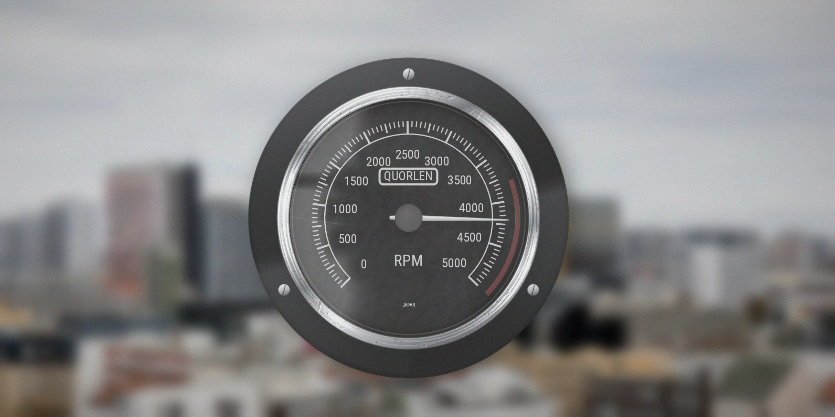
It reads **4200** rpm
